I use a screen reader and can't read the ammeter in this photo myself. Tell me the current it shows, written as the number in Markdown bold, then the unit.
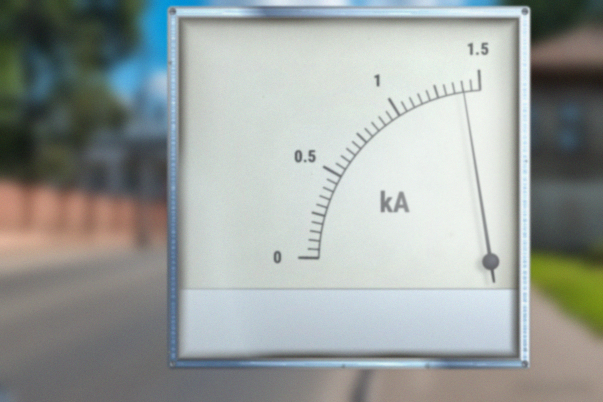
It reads **1.4** kA
